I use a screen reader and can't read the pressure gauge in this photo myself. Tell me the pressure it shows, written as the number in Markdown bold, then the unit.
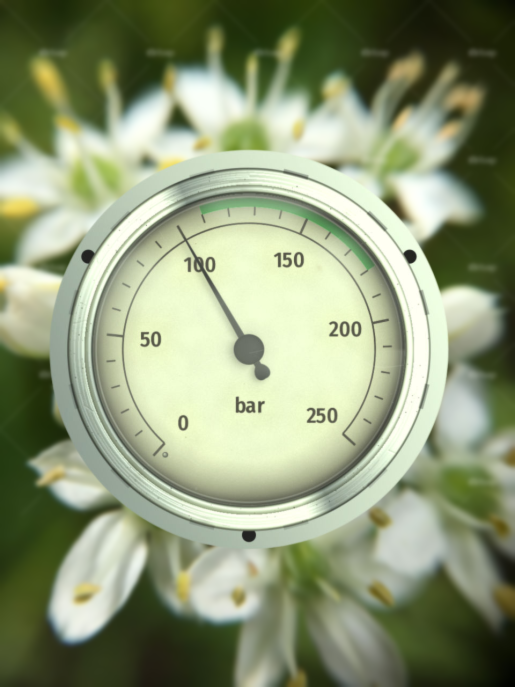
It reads **100** bar
